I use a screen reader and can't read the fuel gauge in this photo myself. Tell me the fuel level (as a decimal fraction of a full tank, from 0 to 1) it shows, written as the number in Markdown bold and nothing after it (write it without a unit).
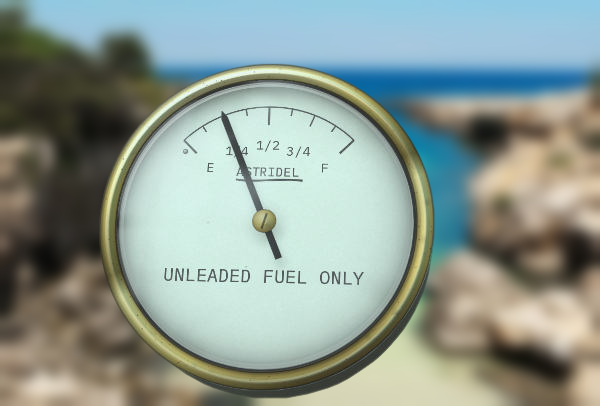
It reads **0.25**
